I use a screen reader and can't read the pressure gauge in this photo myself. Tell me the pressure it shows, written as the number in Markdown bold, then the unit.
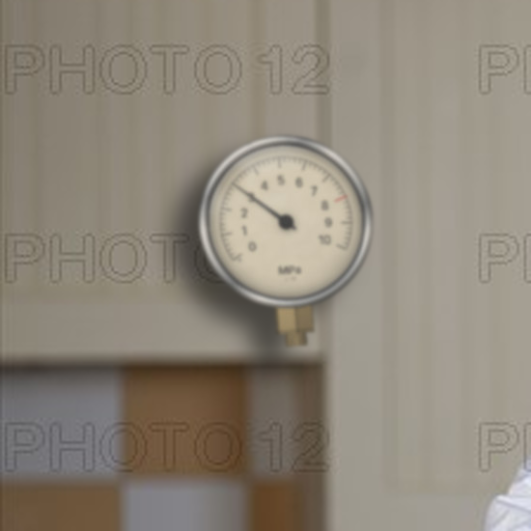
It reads **3** MPa
